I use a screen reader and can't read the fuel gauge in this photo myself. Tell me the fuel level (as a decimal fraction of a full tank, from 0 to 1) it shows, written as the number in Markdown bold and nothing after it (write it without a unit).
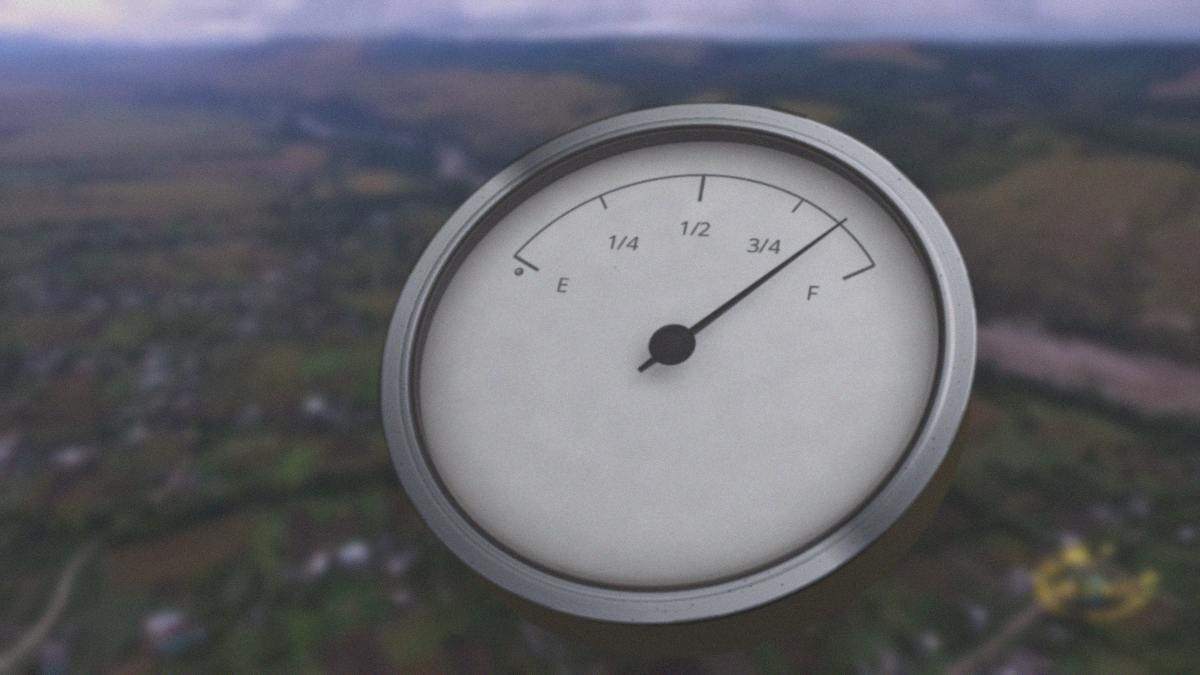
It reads **0.875**
